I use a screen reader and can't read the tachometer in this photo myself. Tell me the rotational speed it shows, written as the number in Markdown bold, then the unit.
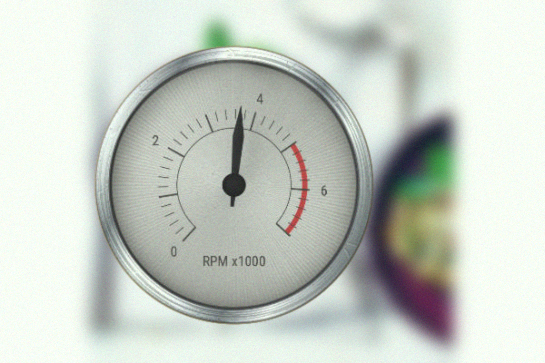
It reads **3700** rpm
